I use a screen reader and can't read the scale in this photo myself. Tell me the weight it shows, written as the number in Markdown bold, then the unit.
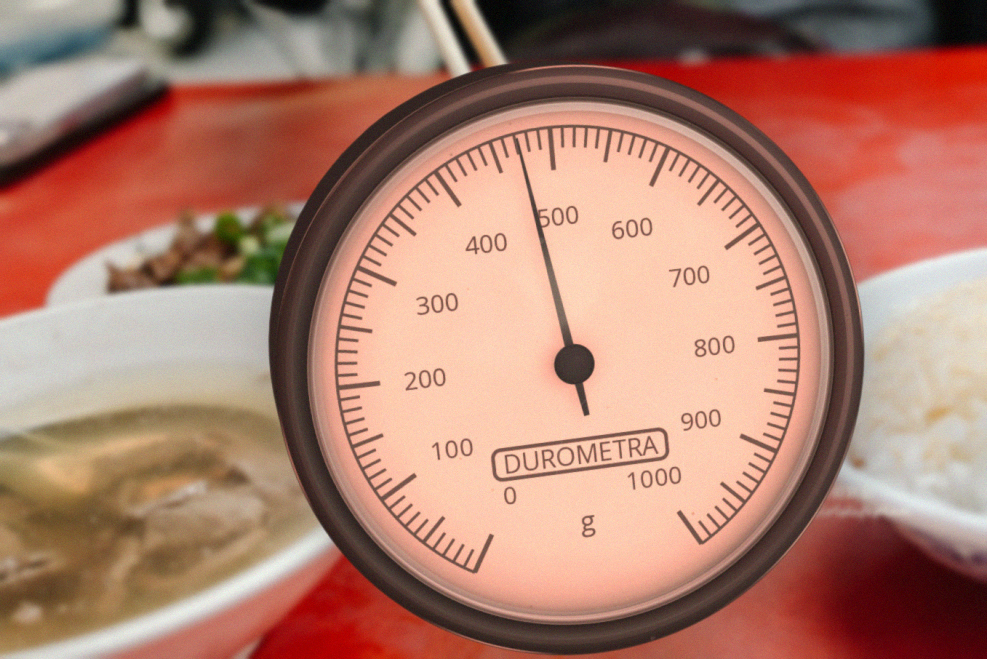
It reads **470** g
